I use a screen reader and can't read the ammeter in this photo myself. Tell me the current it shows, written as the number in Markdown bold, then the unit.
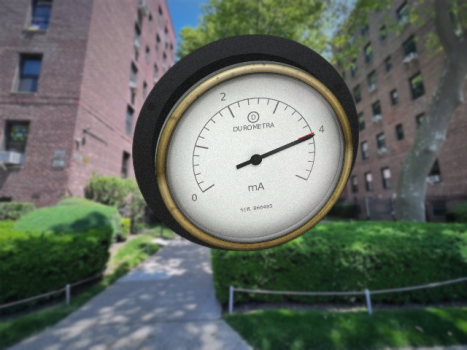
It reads **4** mA
